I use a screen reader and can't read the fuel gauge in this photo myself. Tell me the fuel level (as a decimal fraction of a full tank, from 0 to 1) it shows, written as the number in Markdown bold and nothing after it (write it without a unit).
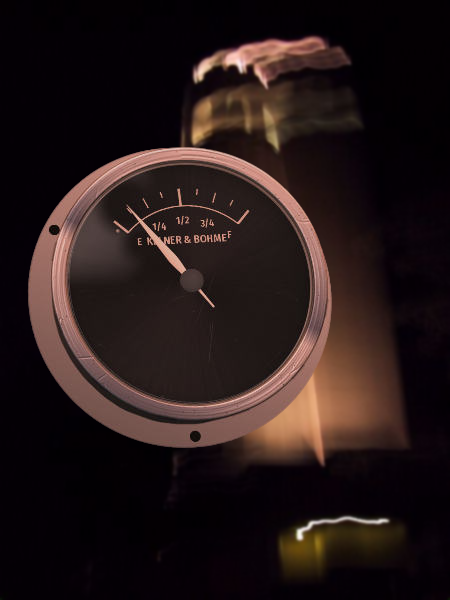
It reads **0.125**
